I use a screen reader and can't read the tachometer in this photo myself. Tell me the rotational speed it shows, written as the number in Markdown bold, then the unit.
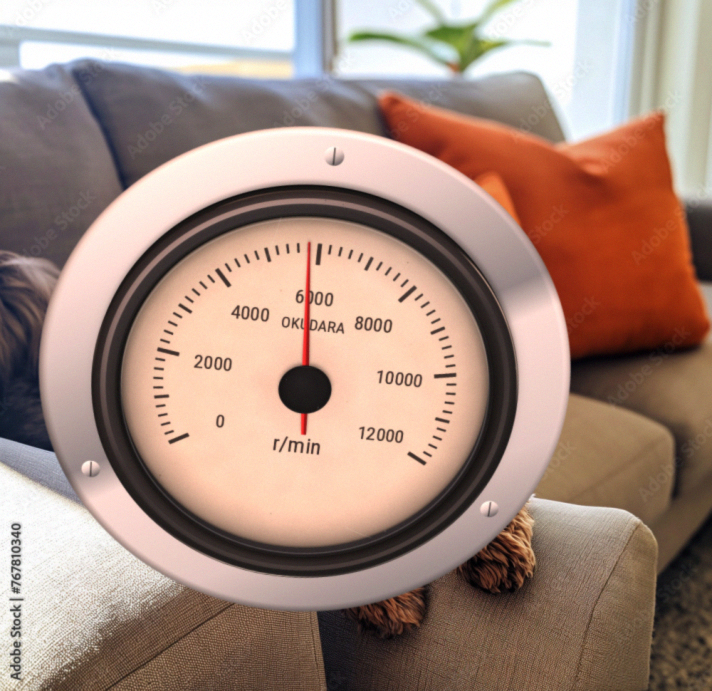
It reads **5800** rpm
